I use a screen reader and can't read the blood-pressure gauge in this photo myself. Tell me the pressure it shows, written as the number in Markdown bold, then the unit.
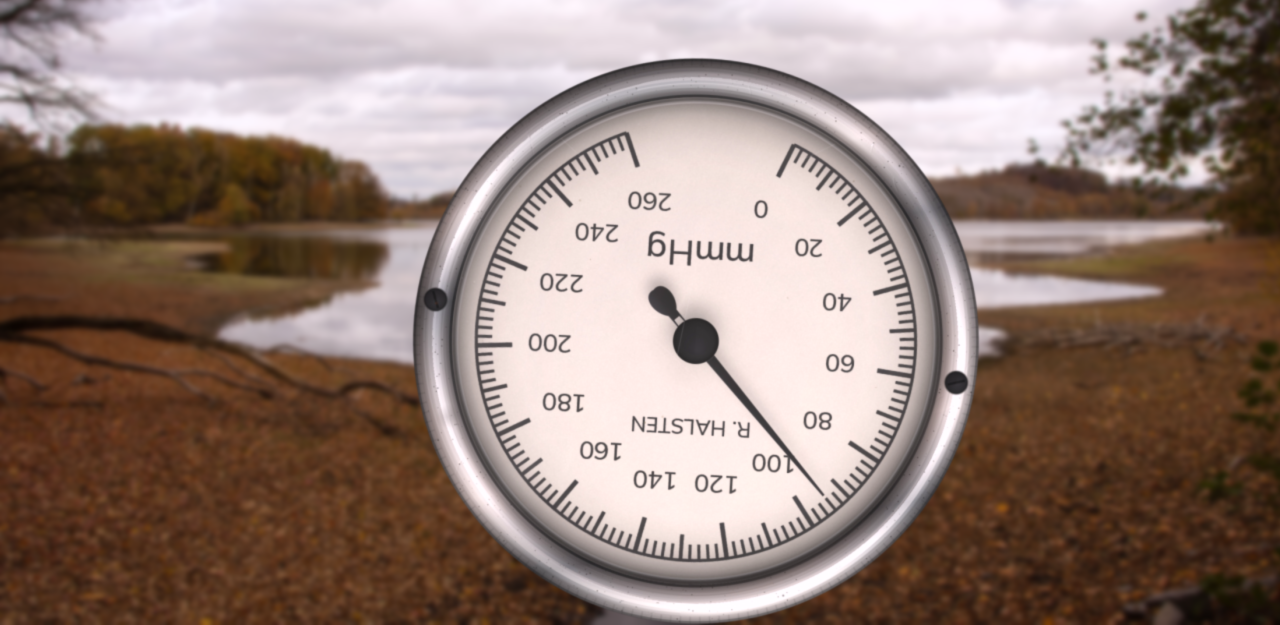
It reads **94** mmHg
